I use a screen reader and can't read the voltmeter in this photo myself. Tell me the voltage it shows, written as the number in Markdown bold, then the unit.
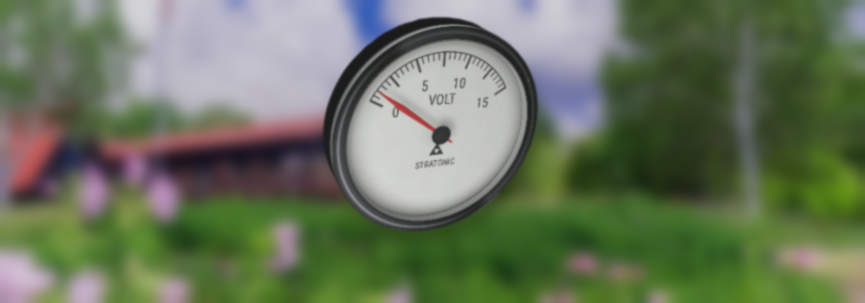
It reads **1** V
